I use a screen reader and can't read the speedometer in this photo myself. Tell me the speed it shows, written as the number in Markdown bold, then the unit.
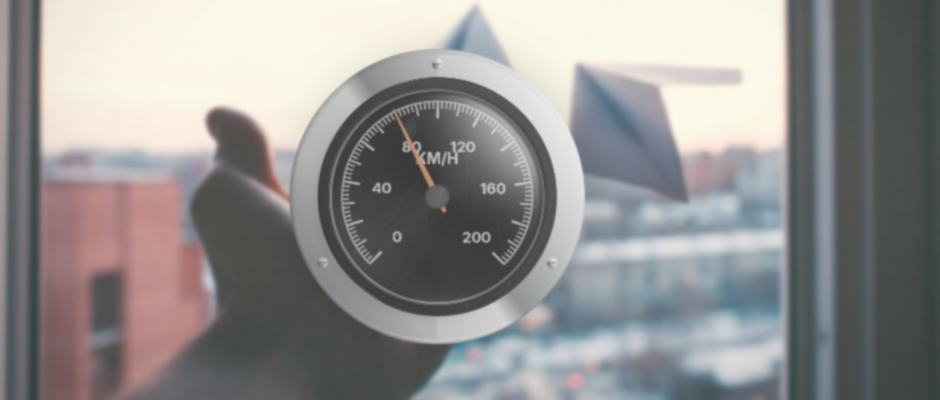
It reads **80** km/h
